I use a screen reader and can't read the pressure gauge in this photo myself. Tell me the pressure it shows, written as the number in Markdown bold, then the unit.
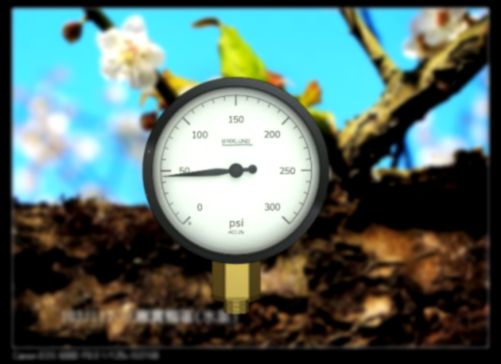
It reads **45** psi
